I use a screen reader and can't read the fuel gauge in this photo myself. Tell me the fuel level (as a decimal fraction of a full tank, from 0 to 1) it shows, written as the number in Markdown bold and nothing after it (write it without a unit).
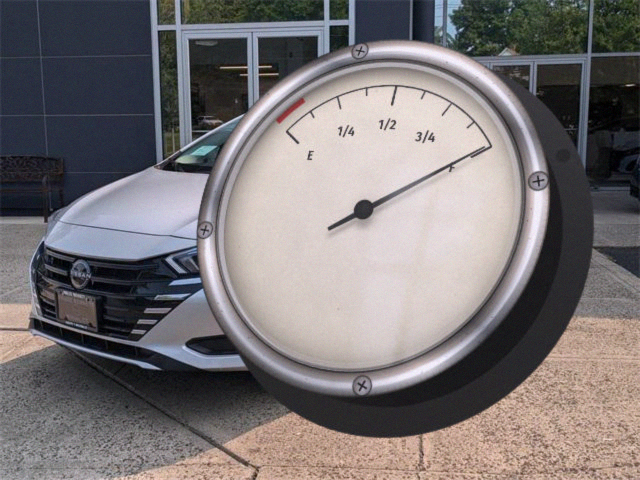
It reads **1**
